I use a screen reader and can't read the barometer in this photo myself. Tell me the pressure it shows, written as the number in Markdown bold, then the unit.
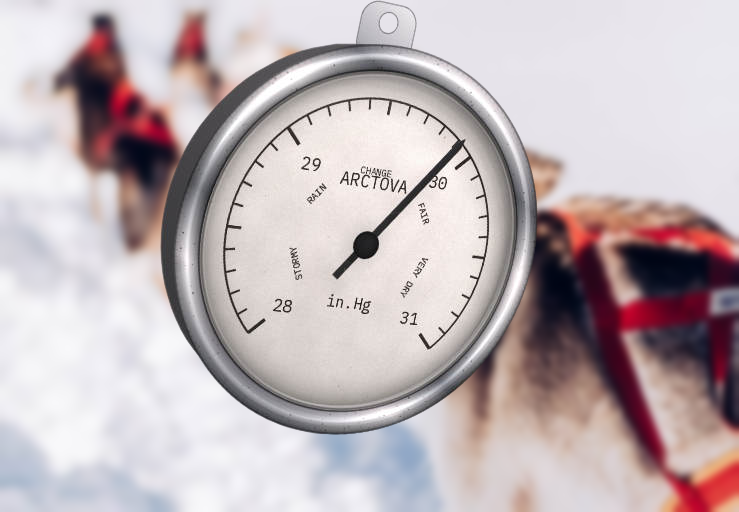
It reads **29.9** inHg
